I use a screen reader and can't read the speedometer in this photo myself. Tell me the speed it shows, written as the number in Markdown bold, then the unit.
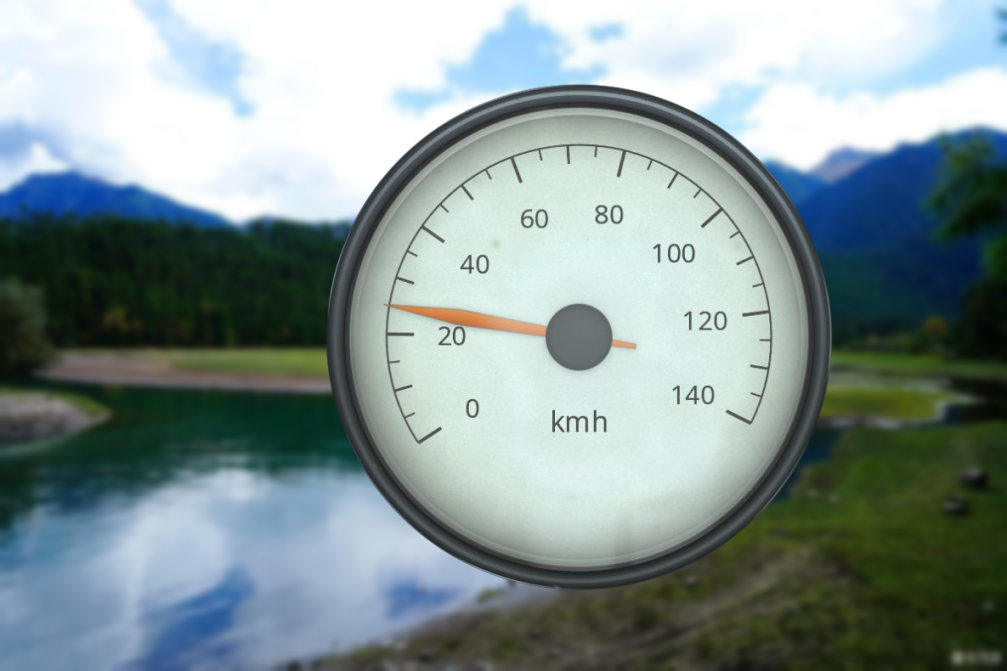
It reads **25** km/h
